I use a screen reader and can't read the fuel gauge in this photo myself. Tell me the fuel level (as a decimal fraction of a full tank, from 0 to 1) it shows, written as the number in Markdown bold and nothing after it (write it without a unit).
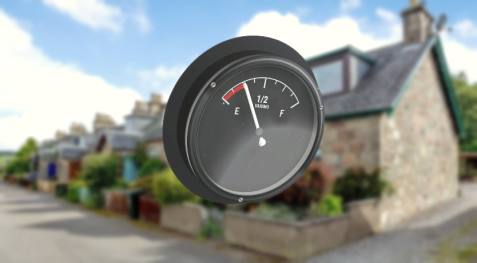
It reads **0.25**
